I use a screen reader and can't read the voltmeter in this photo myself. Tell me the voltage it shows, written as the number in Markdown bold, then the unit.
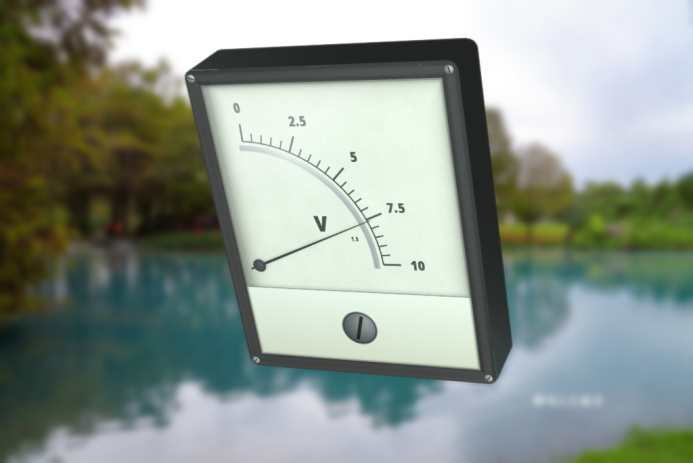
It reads **7.5** V
